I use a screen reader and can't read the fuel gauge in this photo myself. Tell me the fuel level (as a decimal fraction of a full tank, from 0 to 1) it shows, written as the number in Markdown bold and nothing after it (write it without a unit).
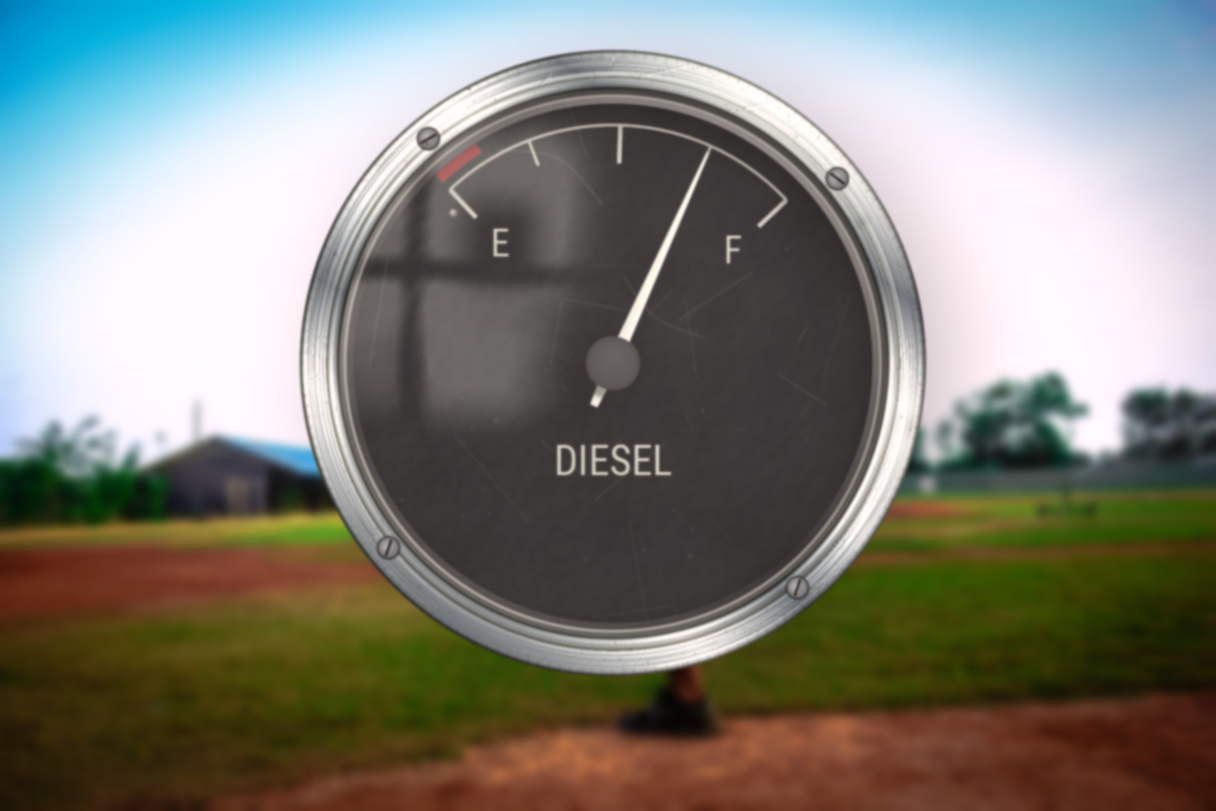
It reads **0.75**
